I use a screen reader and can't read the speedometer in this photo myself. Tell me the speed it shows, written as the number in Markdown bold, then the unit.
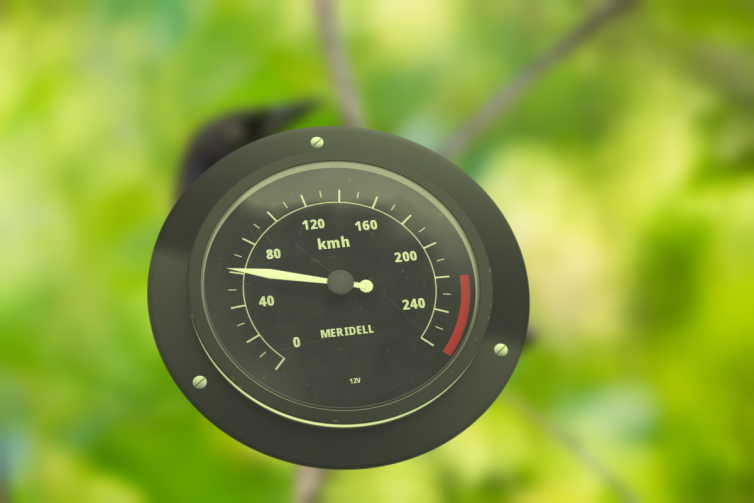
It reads **60** km/h
